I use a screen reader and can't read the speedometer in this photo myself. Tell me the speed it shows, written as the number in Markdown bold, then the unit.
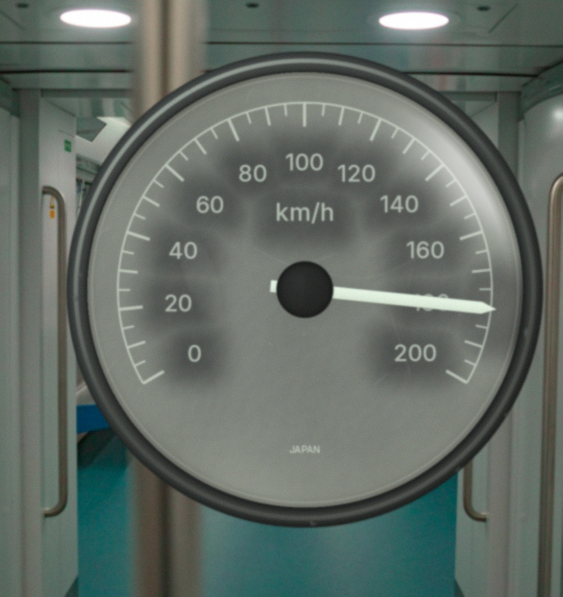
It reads **180** km/h
